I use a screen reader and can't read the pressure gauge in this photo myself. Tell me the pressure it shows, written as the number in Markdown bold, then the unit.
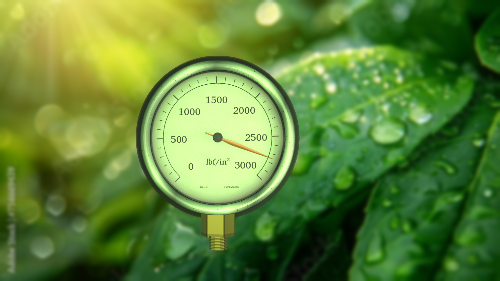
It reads **2750** psi
